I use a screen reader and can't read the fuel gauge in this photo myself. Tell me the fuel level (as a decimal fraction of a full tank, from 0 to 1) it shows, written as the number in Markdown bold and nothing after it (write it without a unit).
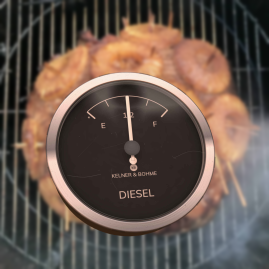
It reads **0.5**
